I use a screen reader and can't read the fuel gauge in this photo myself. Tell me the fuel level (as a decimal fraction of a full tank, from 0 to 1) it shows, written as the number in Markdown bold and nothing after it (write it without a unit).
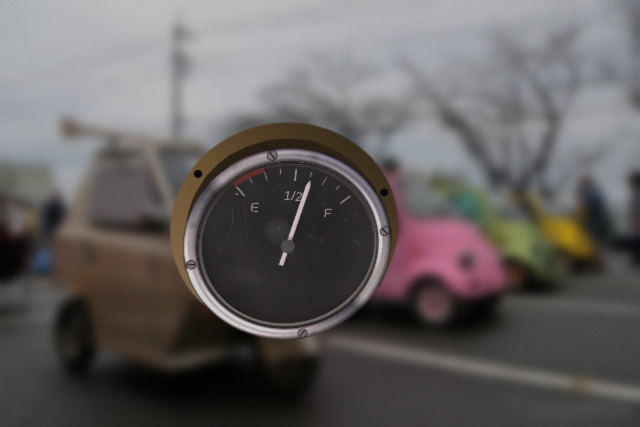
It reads **0.625**
